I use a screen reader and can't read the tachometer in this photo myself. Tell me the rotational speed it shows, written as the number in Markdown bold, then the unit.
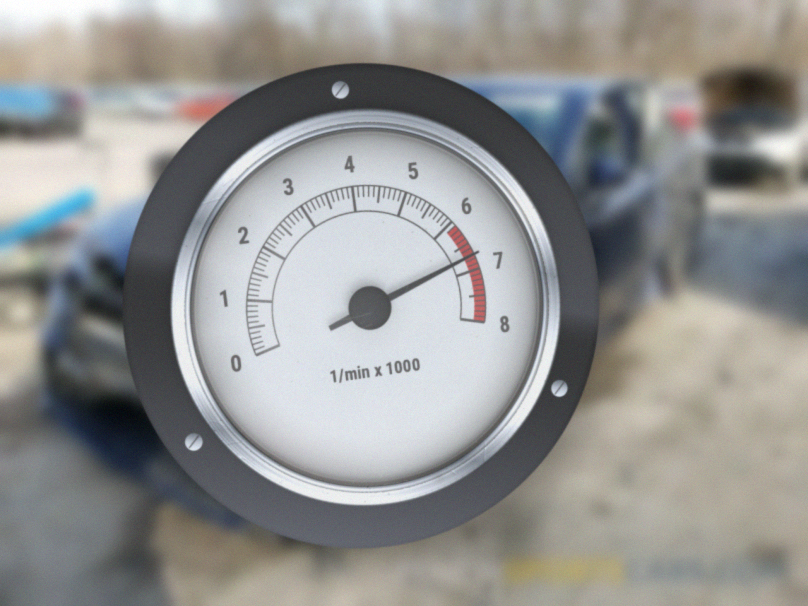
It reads **6700** rpm
